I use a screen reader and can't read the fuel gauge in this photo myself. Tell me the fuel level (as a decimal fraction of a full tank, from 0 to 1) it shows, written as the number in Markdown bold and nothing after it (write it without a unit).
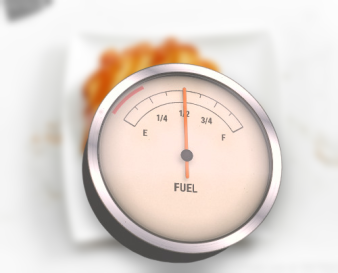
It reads **0.5**
